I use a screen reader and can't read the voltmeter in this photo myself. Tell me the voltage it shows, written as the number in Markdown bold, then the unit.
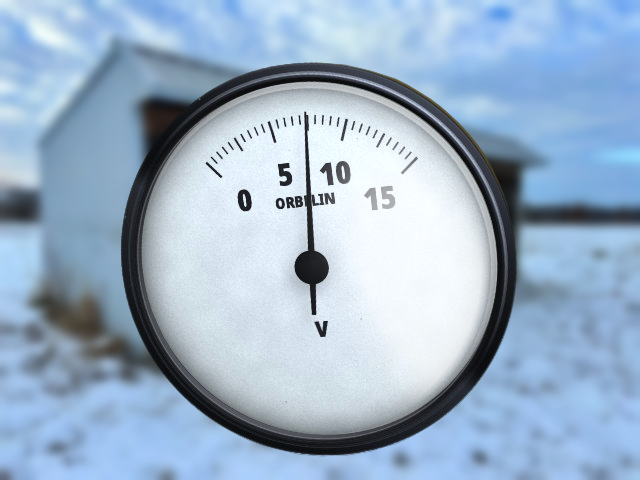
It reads **7.5** V
